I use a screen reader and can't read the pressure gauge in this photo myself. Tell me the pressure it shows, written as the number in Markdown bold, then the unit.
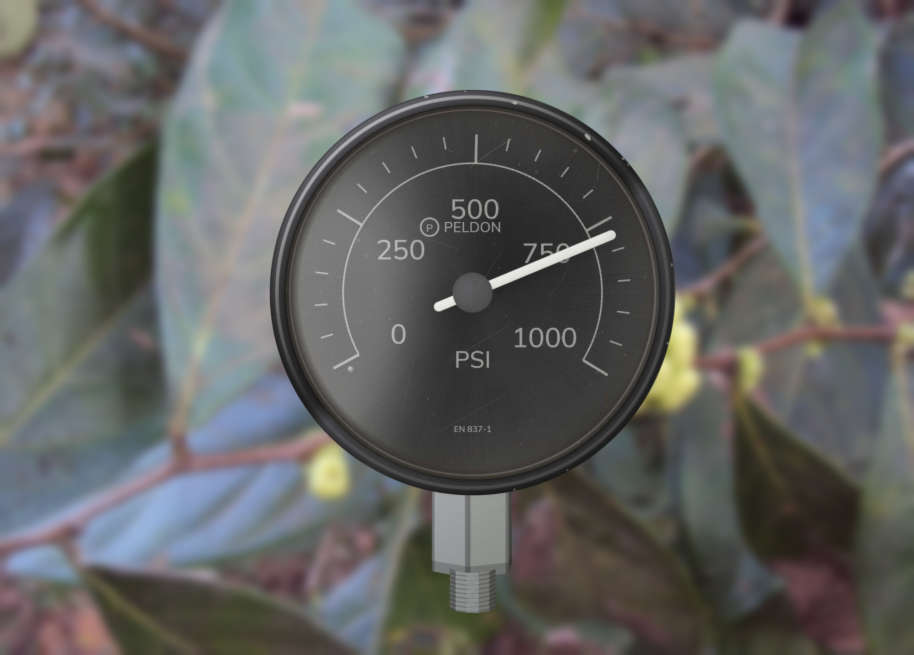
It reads **775** psi
